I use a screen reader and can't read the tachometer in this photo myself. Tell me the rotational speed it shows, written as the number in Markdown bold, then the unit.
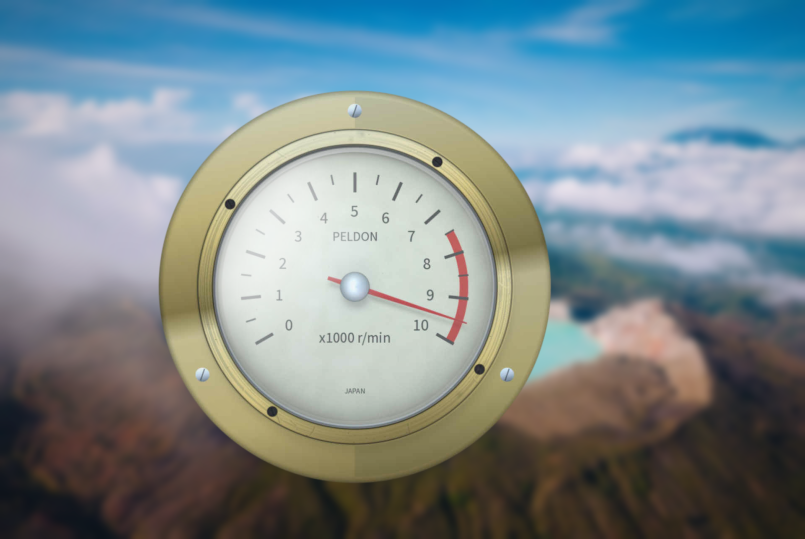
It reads **9500** rpm
